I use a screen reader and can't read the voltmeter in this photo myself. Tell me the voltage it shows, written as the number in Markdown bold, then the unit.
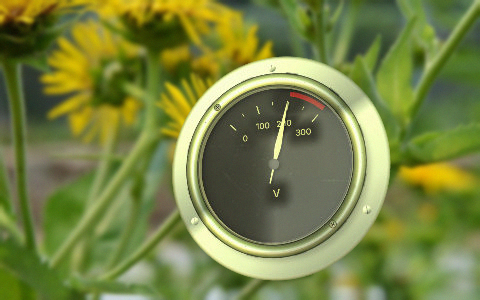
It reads **200** V
